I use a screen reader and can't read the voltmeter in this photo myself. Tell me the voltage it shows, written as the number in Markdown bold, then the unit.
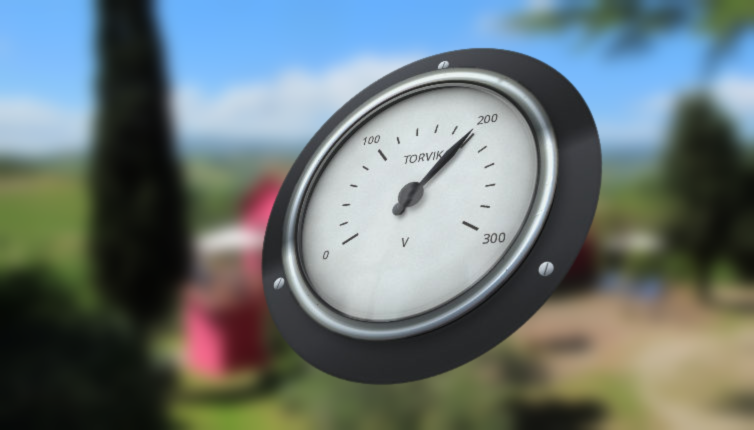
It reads **200** V
